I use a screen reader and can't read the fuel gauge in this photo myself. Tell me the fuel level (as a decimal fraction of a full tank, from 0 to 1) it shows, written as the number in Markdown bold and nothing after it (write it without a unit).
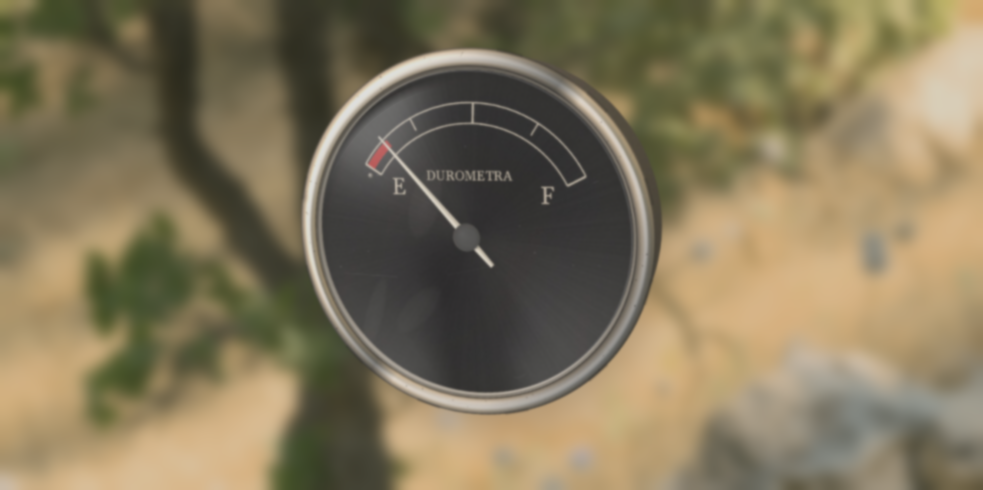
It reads **0.125**
